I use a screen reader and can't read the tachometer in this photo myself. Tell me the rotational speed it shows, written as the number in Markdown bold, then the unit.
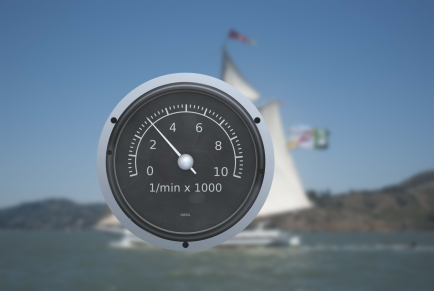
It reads **3000** rpm
